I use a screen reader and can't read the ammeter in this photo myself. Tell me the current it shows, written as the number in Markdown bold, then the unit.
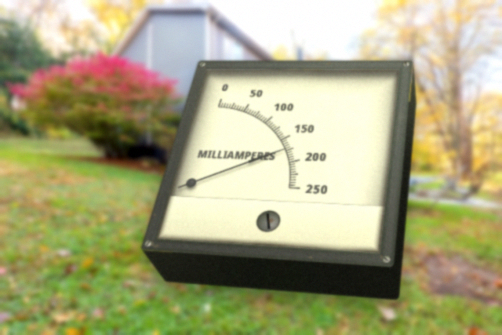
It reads **175** mA
